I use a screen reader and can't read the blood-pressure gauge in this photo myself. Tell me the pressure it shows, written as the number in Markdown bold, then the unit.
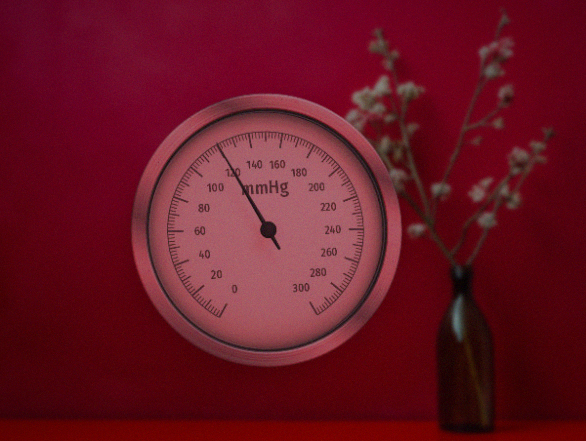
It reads **120** mmHg
